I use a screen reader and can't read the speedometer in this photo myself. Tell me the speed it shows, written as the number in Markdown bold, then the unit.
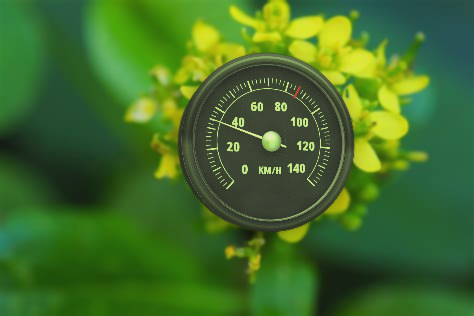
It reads **34** km/h
